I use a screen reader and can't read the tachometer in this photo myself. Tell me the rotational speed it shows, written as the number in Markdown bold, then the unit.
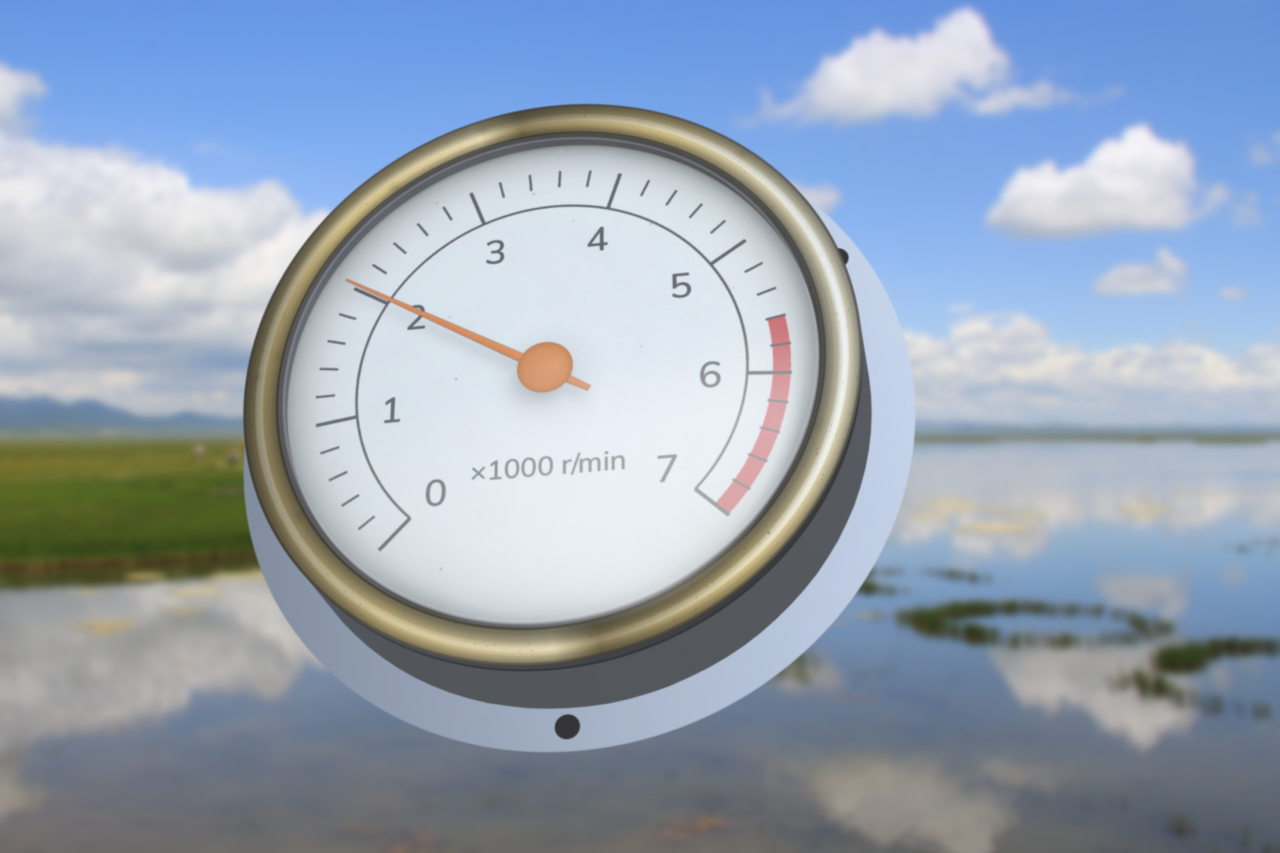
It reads **2000** rpm
